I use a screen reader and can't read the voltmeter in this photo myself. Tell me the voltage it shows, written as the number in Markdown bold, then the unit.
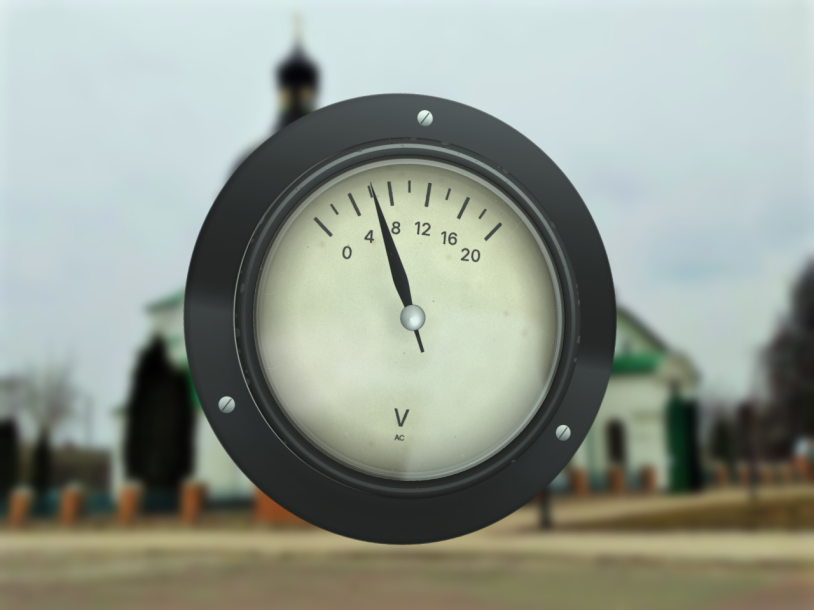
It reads **6** V
